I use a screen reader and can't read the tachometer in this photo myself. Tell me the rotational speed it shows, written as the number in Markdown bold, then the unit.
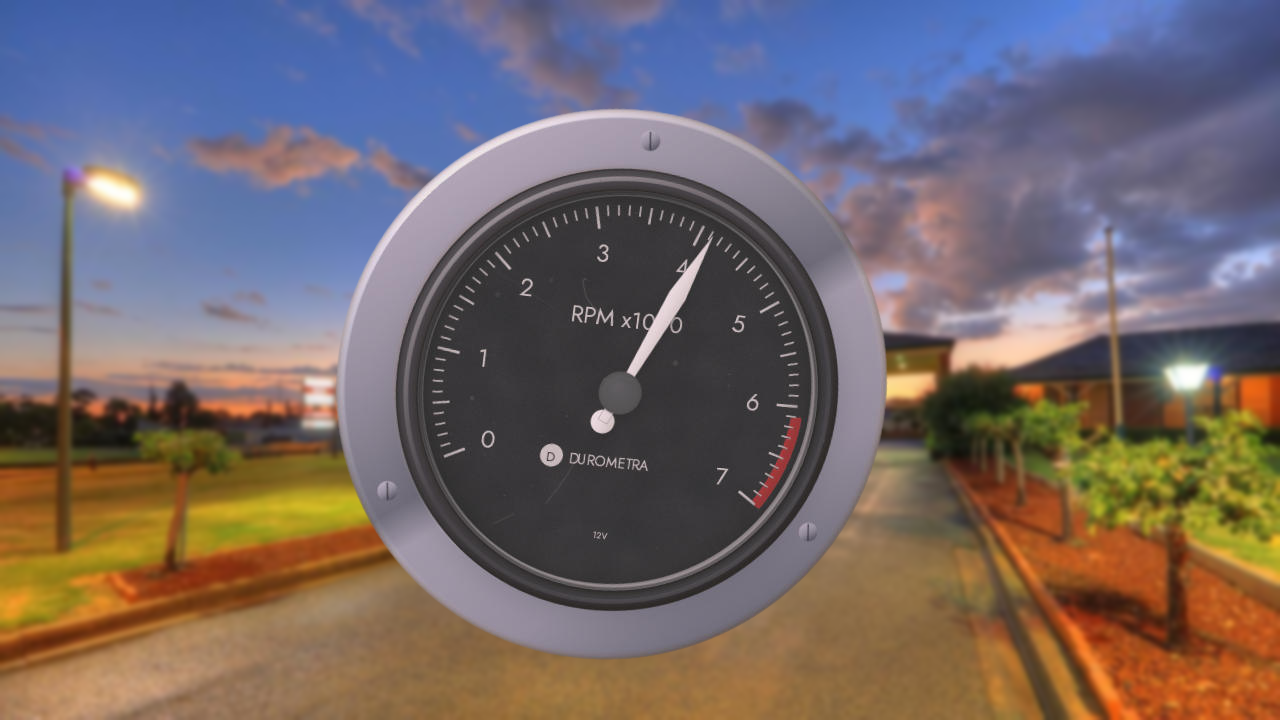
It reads **4100** rpm
